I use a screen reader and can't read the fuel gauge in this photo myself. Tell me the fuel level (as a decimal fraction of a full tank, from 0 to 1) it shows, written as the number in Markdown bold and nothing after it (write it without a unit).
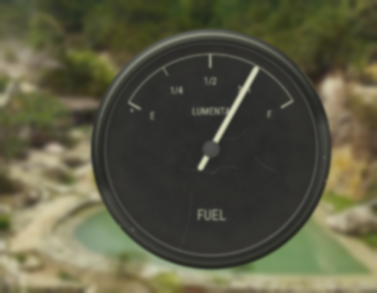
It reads **0.75**
